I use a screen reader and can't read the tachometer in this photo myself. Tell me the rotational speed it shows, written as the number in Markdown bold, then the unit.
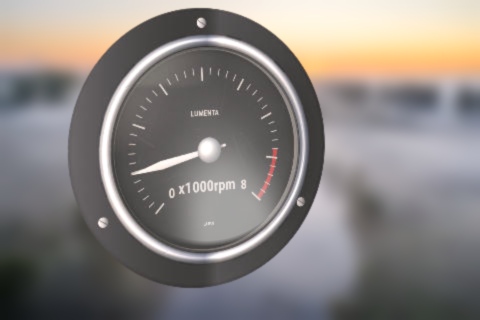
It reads **1000** rpm
